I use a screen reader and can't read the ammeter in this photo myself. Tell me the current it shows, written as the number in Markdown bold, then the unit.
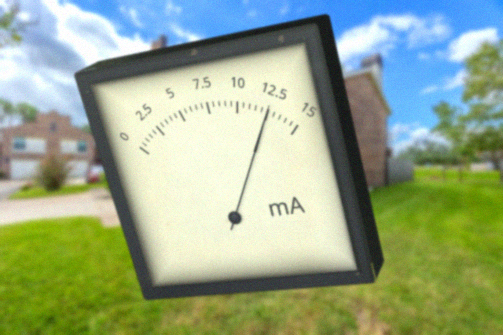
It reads **12.5** mA
